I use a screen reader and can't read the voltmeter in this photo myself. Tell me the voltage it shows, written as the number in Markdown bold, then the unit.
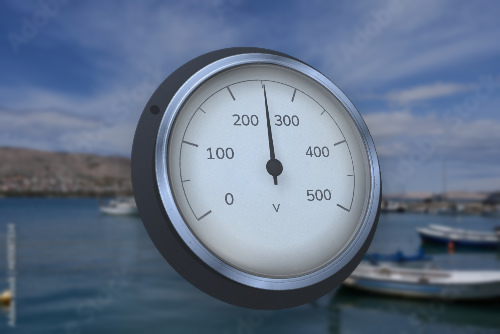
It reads **250** V
